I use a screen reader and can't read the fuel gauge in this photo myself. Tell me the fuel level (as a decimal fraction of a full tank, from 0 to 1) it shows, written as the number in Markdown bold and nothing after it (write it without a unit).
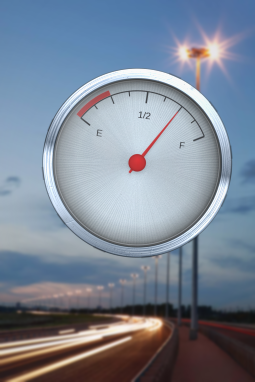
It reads **0.75**
